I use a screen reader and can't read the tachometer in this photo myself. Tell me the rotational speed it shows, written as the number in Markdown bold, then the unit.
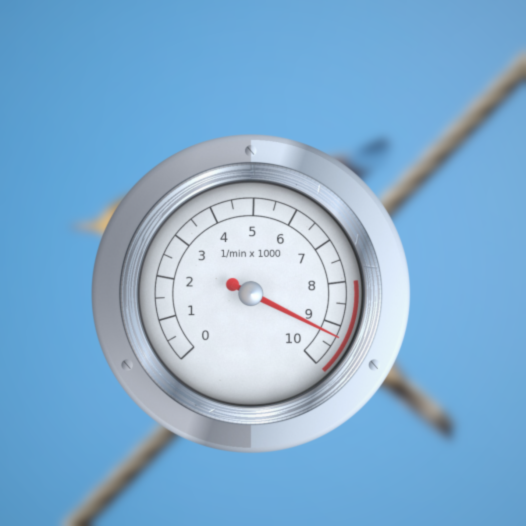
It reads **9250** rpm
